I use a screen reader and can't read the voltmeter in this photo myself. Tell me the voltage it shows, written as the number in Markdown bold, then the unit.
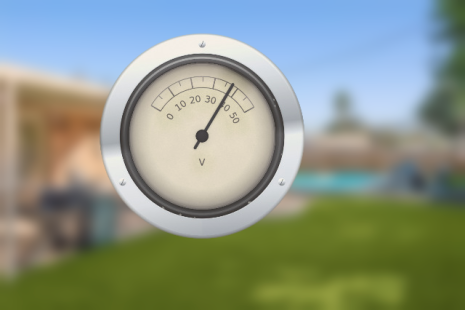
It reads **37.5** V
